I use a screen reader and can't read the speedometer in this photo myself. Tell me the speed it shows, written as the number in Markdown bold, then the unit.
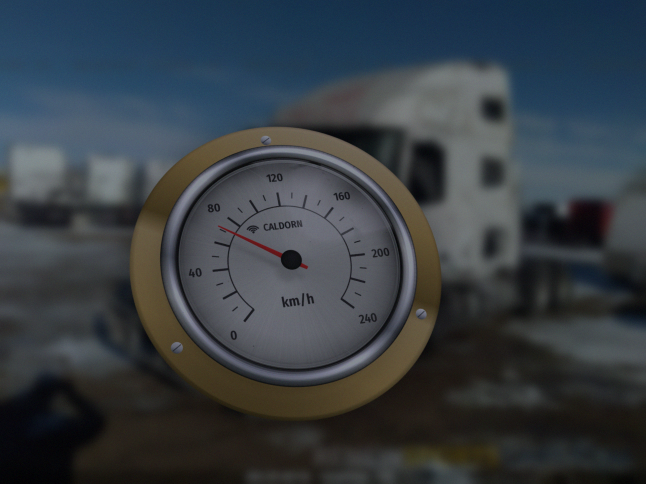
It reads **70** km/h
